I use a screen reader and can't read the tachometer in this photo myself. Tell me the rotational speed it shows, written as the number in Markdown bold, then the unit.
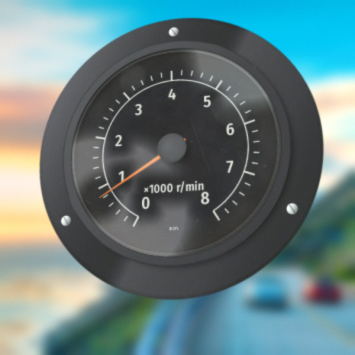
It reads **800** rpm
